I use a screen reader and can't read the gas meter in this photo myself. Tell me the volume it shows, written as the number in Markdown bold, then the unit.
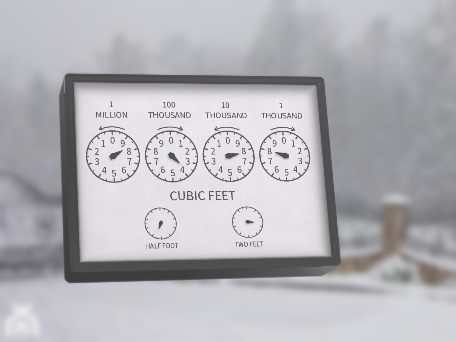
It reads **837800** ft³
